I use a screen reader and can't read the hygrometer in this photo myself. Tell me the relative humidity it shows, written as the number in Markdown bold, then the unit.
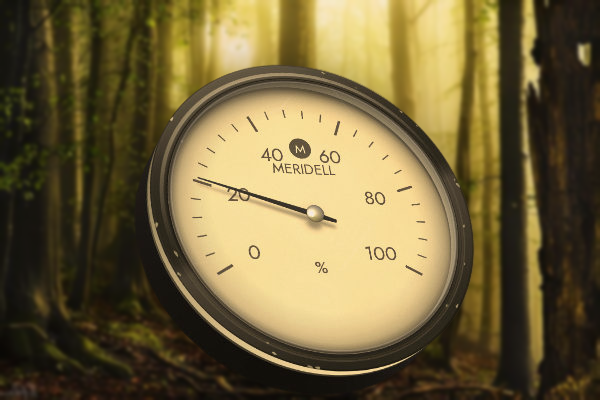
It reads **20** %
